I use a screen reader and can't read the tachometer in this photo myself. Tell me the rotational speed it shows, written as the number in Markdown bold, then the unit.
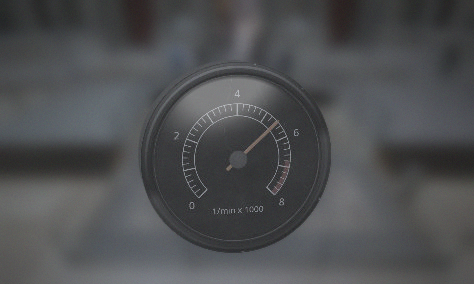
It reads **5400** rpm
